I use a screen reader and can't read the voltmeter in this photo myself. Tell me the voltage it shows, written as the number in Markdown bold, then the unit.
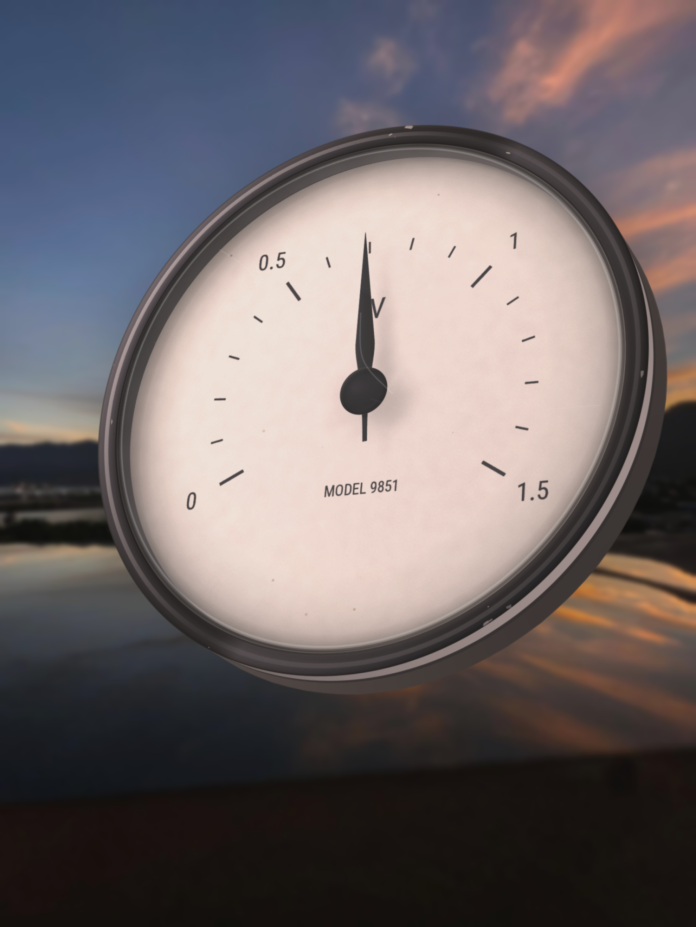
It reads **0.7** V
